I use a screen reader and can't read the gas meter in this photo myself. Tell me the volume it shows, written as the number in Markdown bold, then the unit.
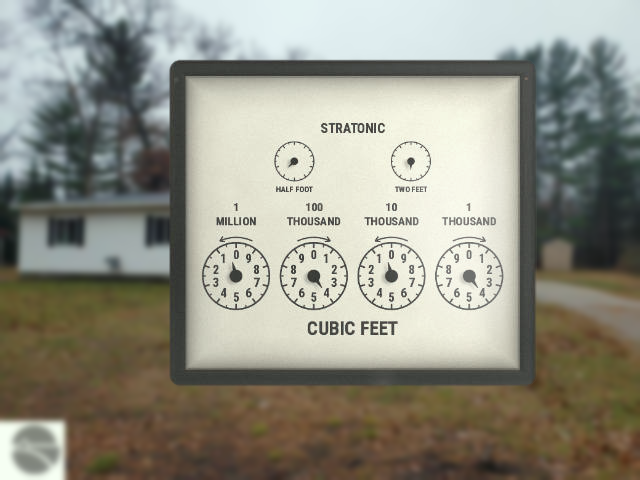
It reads **40400** ft³
